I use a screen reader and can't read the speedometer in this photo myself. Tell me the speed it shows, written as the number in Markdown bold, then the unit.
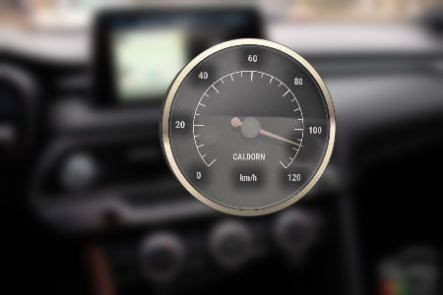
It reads **107.5** km/h
